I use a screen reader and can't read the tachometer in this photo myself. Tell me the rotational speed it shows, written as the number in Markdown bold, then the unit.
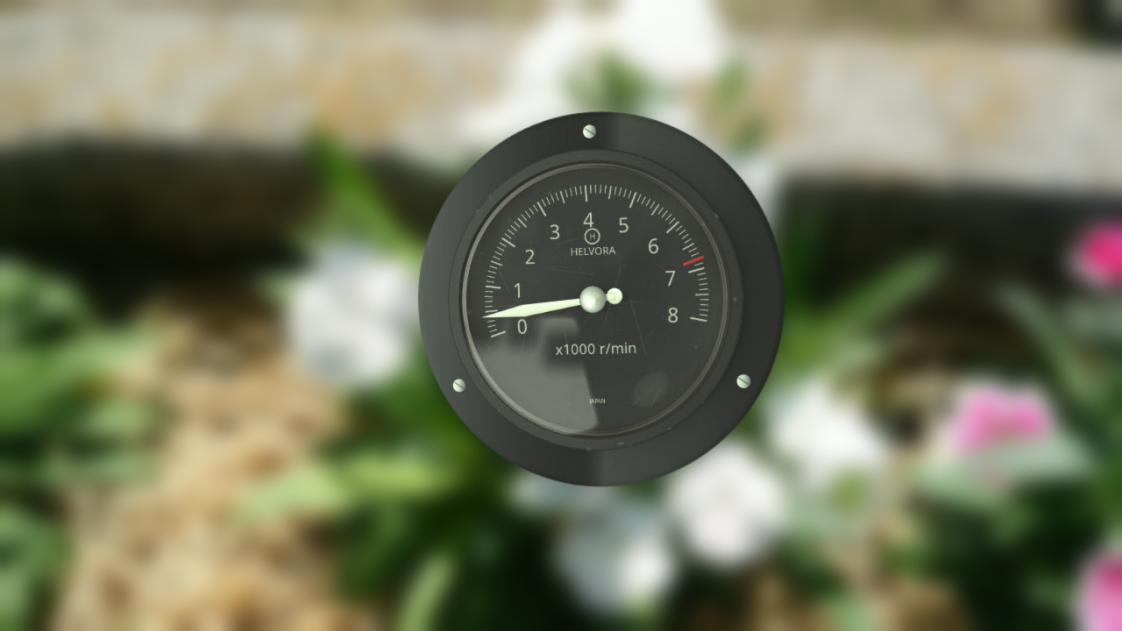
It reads **400** rpm
